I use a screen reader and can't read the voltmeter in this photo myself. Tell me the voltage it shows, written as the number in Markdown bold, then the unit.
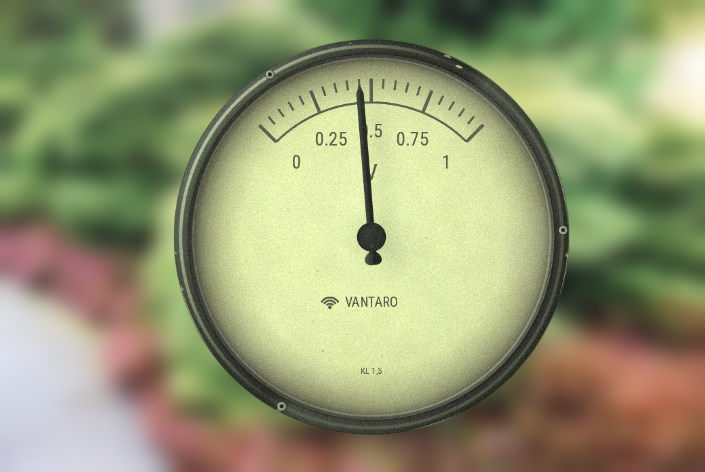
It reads **0.45** V
